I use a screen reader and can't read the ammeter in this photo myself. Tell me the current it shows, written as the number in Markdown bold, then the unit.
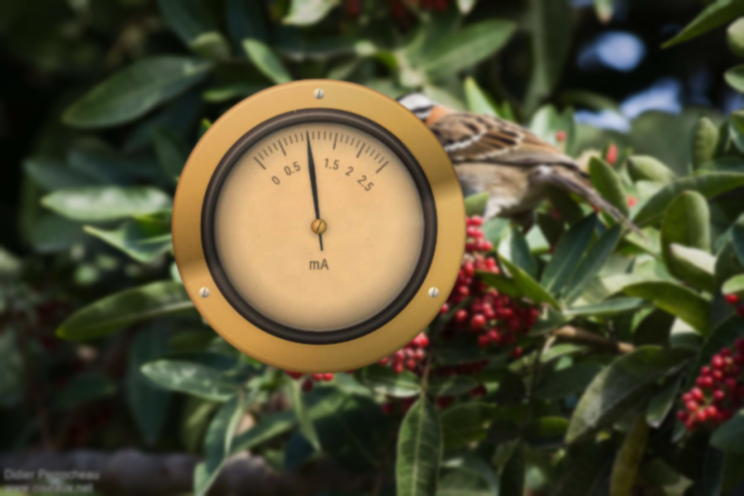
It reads **1** mA
